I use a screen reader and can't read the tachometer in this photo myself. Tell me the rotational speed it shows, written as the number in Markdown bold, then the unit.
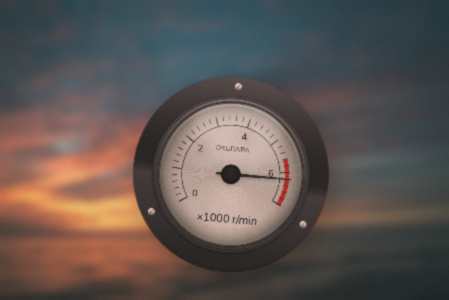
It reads **6200** rpm
